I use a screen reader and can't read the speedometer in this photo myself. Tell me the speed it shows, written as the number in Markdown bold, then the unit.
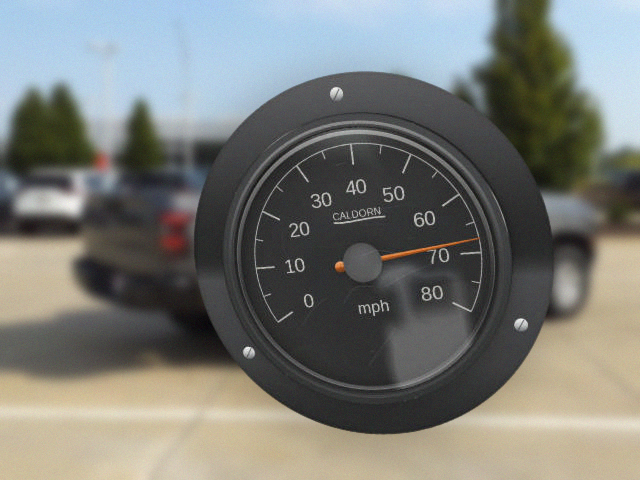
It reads **67.5** mph
